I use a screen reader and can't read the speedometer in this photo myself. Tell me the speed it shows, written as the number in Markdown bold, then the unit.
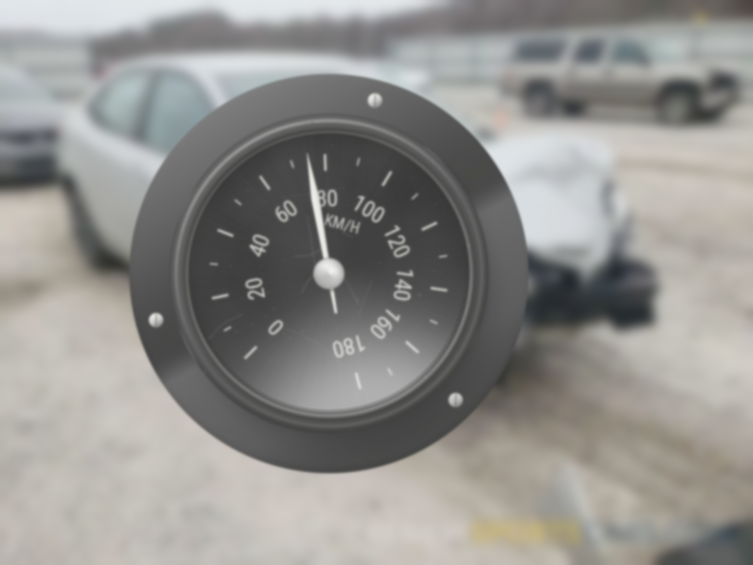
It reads **75** km/h
